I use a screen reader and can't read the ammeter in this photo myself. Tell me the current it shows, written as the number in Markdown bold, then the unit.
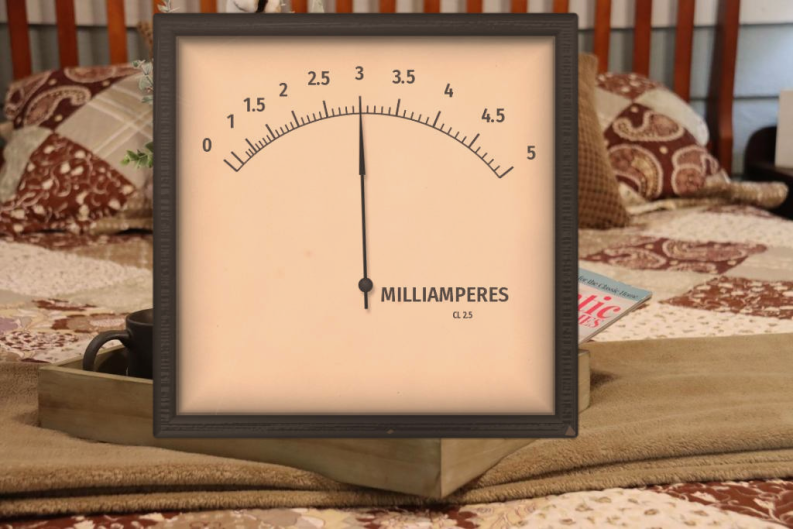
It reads **3** mA
